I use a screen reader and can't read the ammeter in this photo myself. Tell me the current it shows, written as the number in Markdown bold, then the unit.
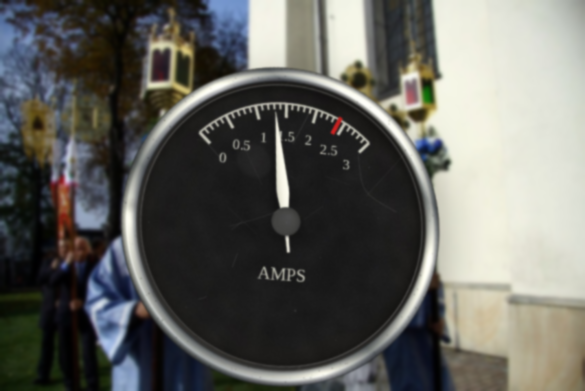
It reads **1.3** A
